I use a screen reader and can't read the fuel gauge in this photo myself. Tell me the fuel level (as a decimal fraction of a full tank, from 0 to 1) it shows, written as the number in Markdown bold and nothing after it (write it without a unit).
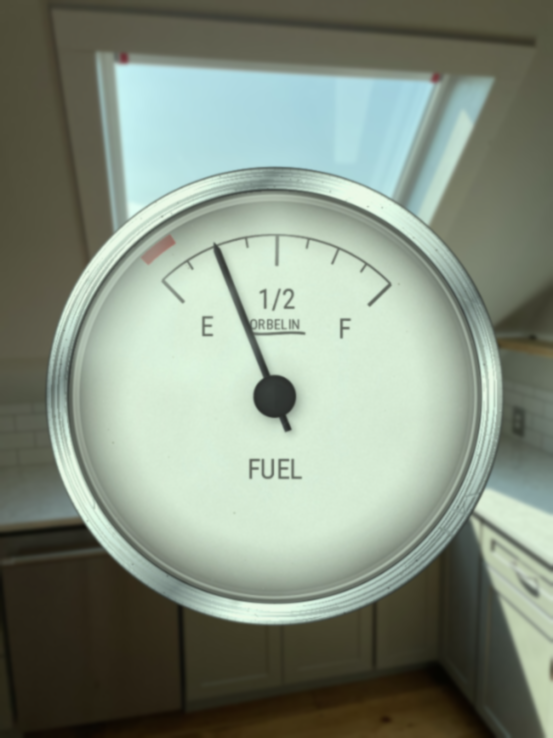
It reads **0.25**
